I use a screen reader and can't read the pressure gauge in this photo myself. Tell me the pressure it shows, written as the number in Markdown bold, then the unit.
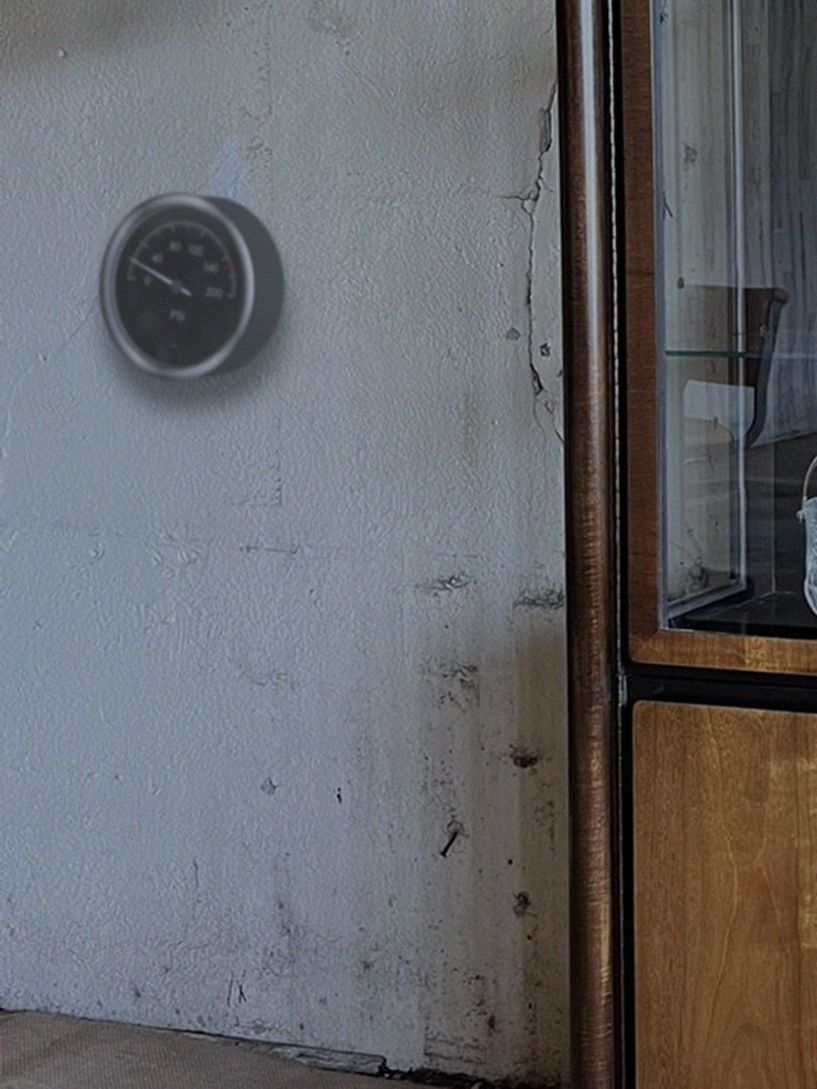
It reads **20** psi
